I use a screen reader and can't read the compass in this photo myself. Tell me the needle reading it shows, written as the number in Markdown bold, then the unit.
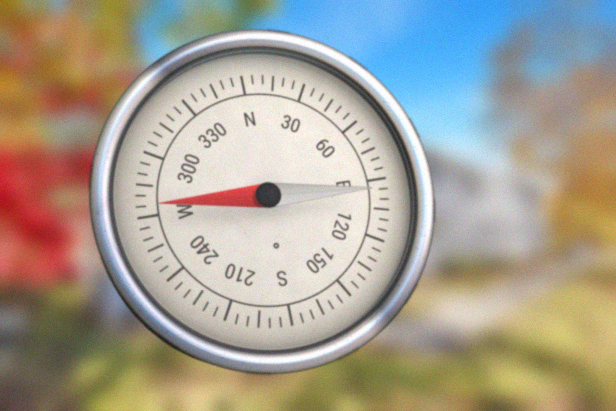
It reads **275** °
